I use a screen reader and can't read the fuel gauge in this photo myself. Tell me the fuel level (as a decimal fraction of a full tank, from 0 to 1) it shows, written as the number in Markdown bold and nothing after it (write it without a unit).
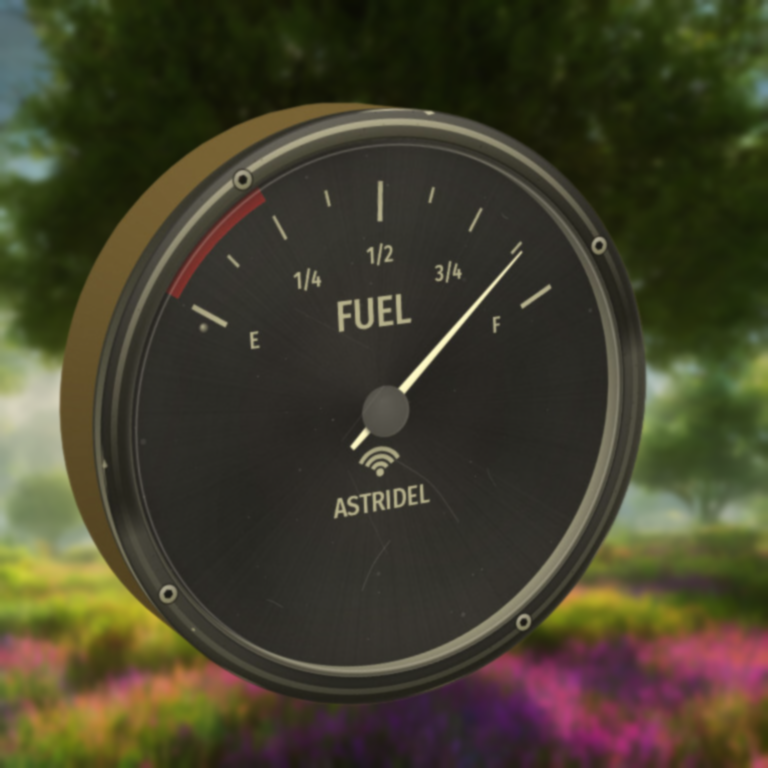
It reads **0.875**
